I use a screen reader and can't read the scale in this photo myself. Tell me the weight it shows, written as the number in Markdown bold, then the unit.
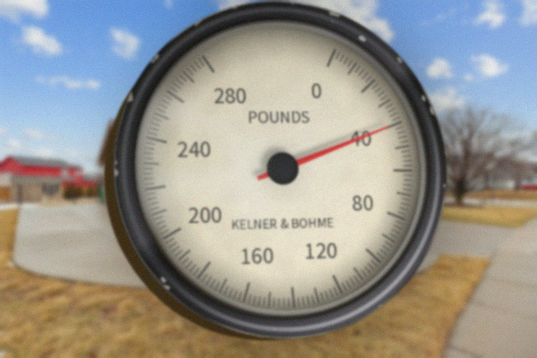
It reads **40** lb
